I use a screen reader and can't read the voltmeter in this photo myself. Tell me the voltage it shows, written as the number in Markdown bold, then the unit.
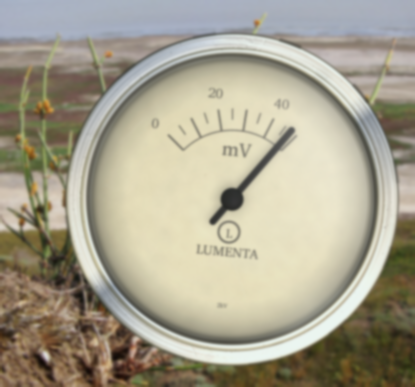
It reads **47.5** mV
